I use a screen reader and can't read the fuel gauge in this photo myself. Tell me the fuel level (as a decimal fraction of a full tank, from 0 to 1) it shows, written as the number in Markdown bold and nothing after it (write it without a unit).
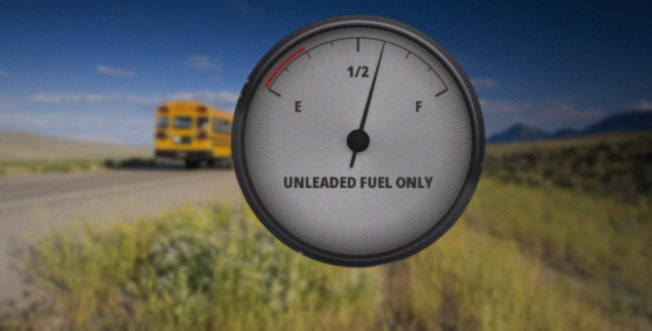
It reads **0.625**
